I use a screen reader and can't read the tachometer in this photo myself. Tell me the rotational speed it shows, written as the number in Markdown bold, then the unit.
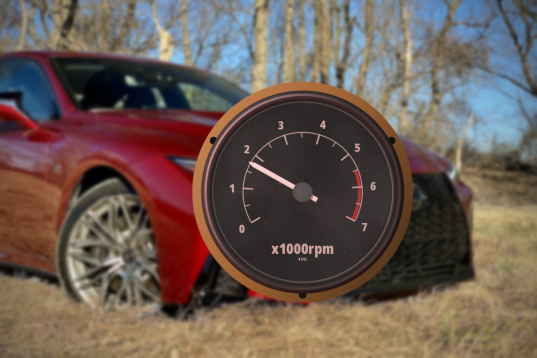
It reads **1750** rpm
